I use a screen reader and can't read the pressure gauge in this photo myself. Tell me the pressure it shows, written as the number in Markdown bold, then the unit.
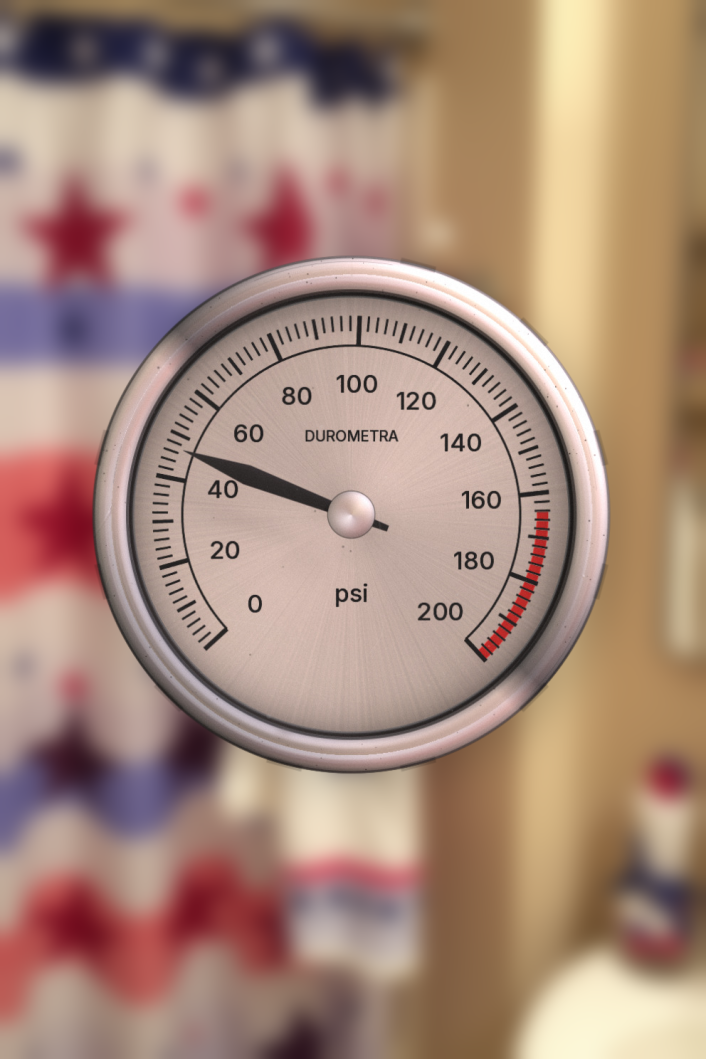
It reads **47** psi
